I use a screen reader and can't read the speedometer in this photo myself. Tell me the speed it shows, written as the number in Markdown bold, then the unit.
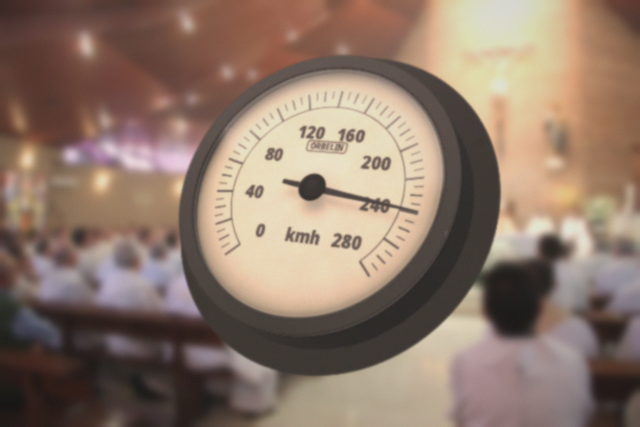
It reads **240** km/h
